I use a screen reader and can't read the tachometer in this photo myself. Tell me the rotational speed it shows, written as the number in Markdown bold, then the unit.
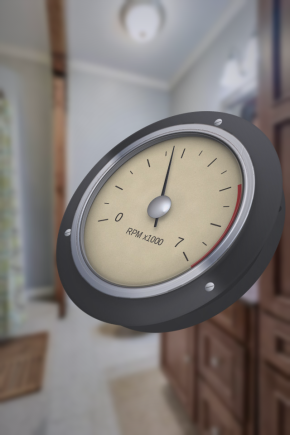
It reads **2750** rpm
